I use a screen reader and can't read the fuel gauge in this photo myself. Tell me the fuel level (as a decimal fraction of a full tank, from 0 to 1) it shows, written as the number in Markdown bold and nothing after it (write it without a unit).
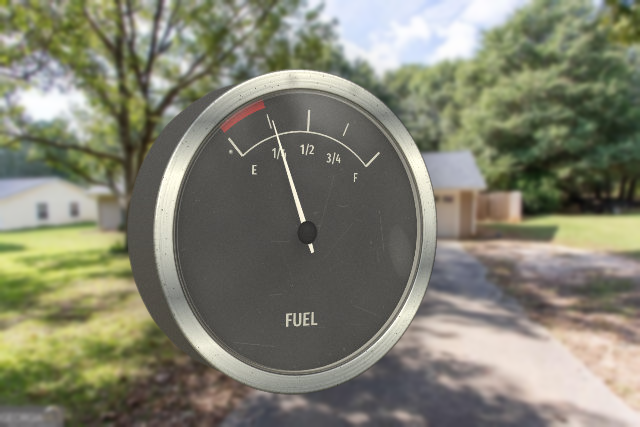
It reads **0.25**
